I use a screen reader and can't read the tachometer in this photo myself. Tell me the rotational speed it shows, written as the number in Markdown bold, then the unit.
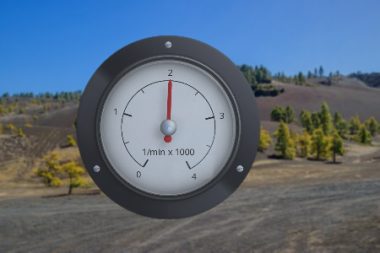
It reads **2000** rpm
